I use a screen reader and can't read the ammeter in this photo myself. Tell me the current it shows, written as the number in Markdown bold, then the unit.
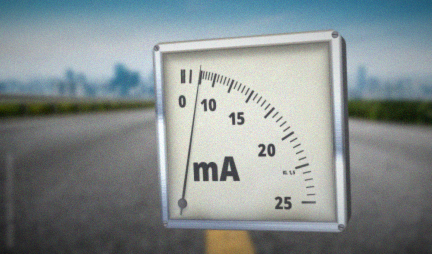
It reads **7.5** mA
